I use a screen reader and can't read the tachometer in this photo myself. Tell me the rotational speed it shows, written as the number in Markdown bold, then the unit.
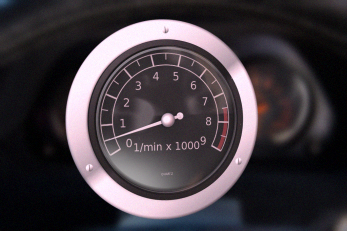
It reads **500** rpm
